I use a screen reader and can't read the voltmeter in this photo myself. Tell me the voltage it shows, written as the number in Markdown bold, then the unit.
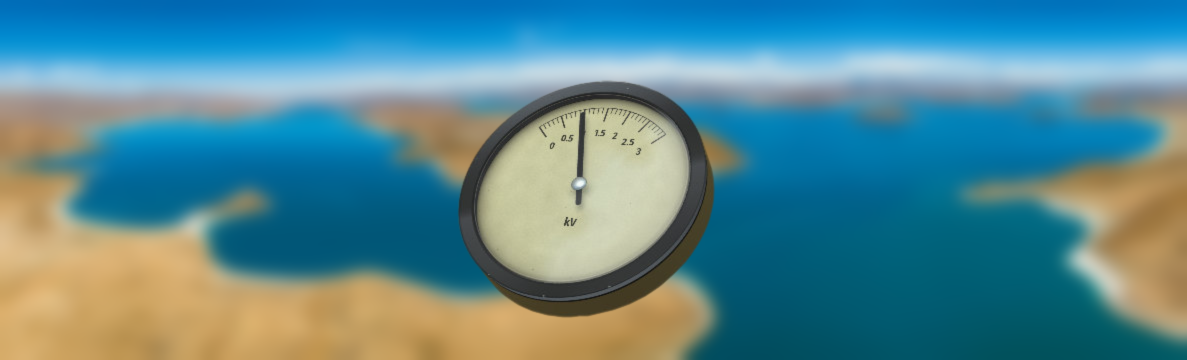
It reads **1** kV
